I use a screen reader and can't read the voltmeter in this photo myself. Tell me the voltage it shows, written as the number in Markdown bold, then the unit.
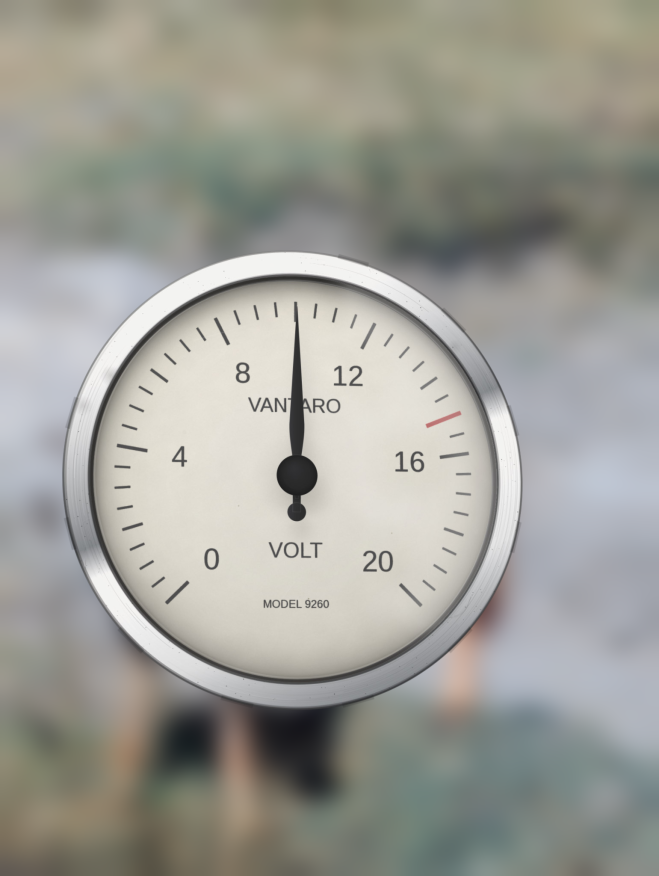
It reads **10** V
